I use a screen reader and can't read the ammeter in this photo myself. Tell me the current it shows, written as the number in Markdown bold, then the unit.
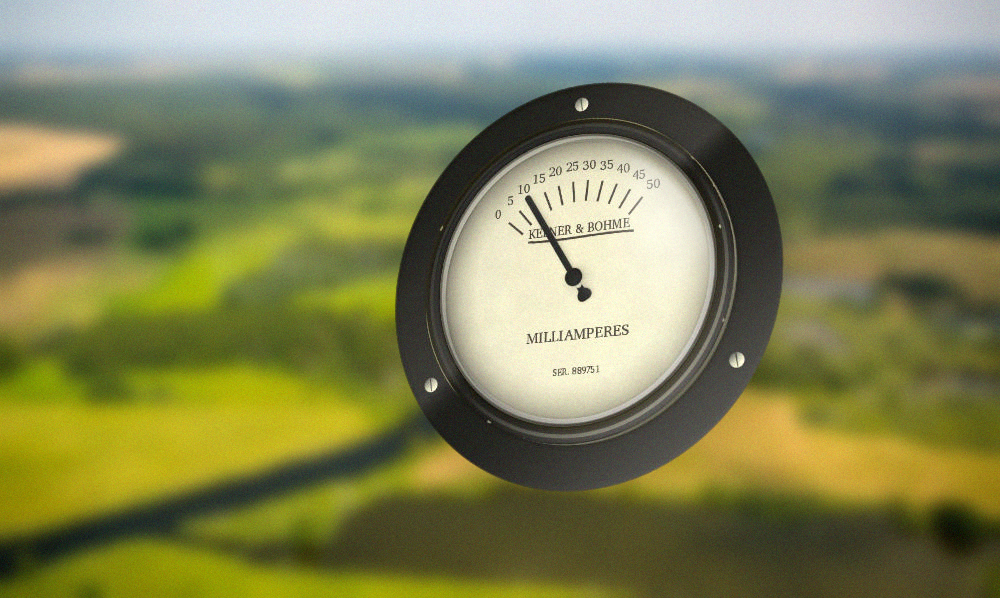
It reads **10** mA
